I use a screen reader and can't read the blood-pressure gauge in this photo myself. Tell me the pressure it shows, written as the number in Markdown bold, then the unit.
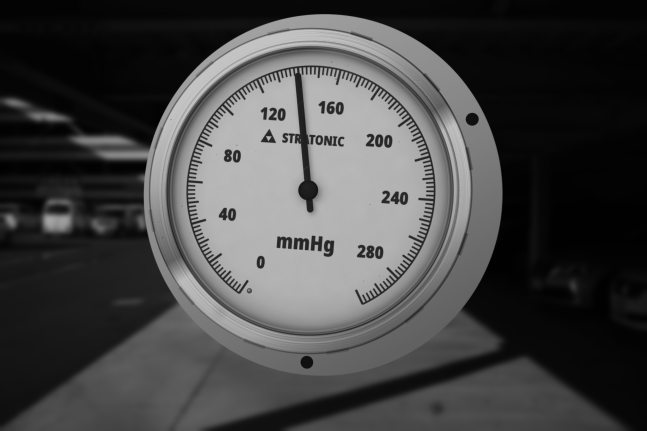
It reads **140** mmHg
